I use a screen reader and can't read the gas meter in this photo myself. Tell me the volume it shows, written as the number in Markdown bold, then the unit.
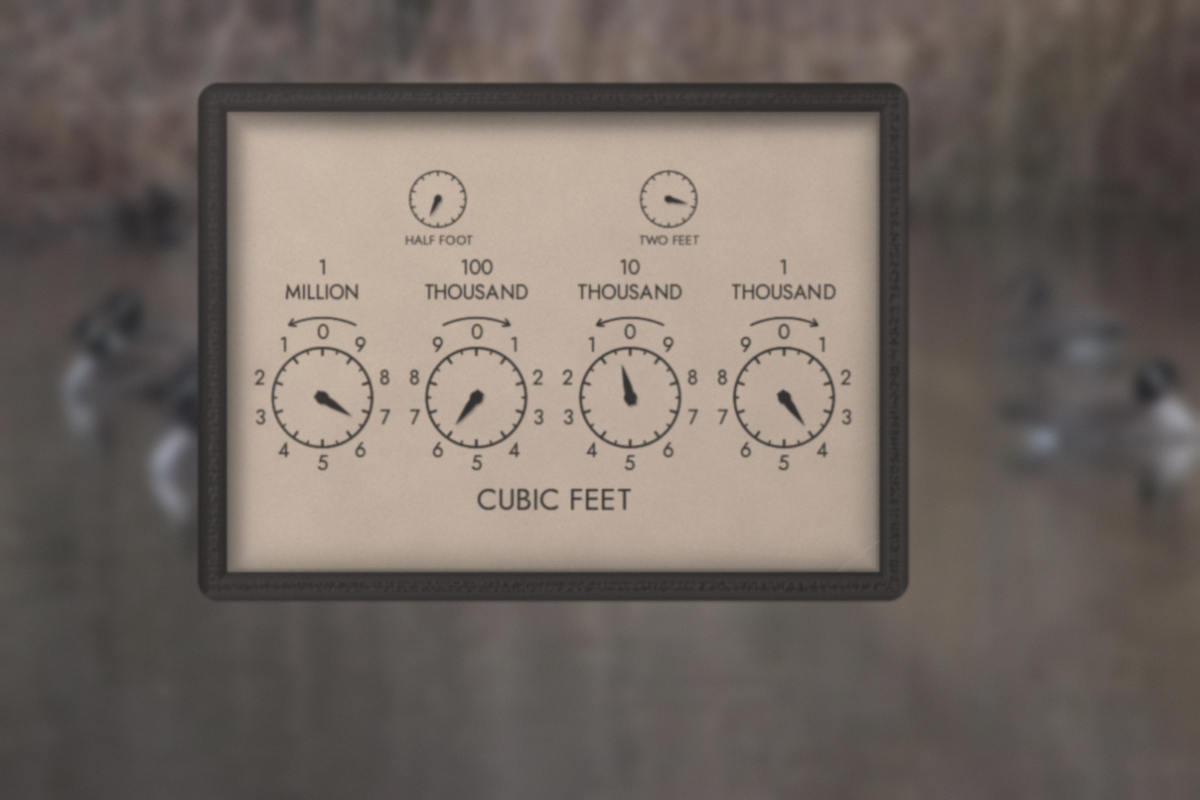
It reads **660400** ft³
